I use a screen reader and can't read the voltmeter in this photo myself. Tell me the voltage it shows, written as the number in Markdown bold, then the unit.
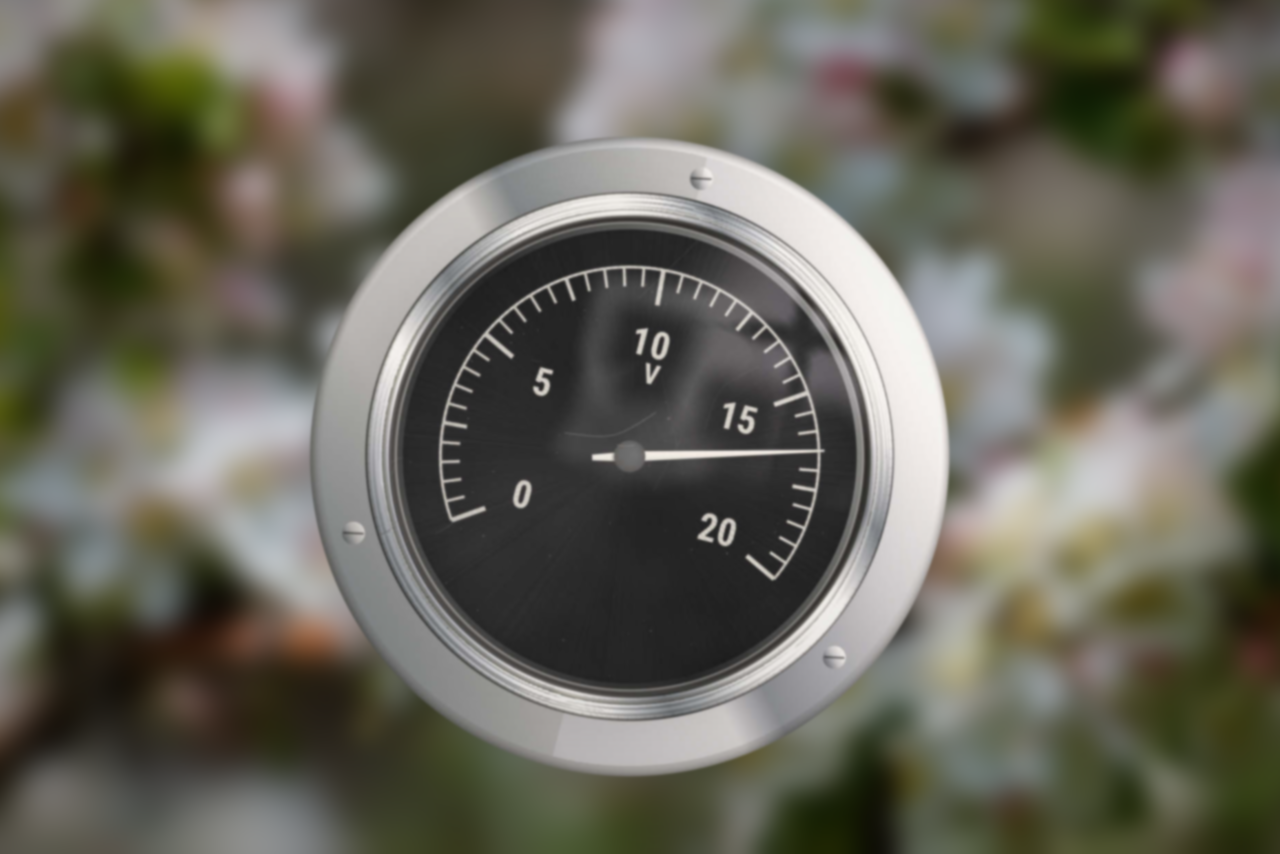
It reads **16.5** V
